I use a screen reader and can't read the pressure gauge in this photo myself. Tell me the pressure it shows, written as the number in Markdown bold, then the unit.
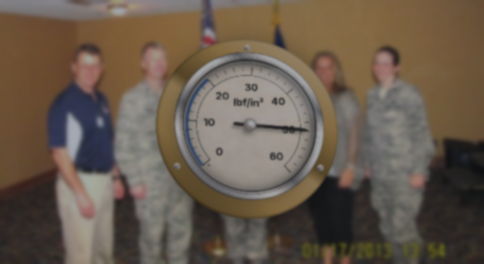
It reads **50** psi
